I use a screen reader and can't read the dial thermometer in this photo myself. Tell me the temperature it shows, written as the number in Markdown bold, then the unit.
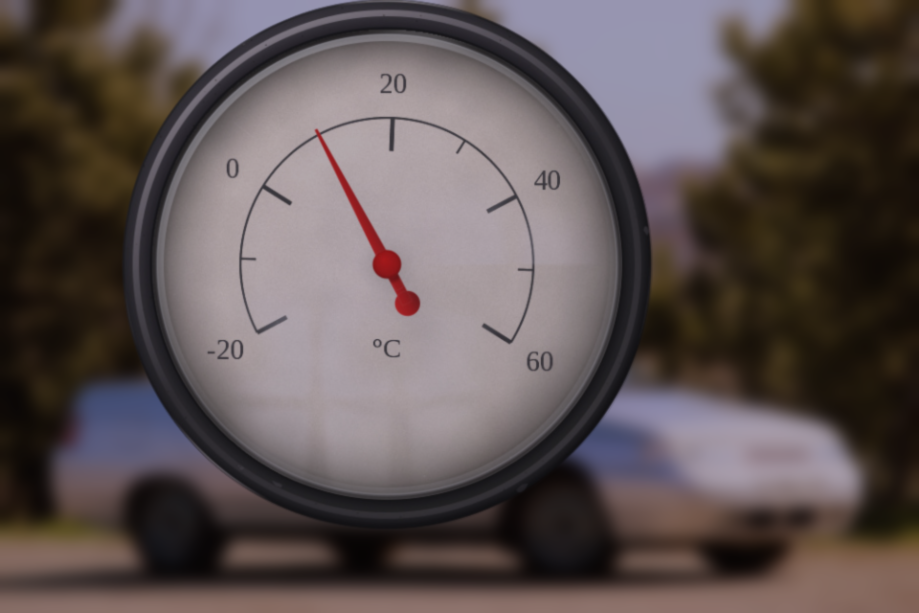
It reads **10** °C
